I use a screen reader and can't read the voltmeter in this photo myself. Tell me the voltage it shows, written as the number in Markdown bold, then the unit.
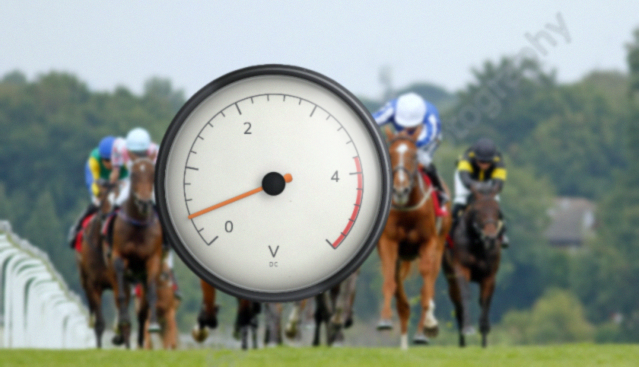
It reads **0.4** V
